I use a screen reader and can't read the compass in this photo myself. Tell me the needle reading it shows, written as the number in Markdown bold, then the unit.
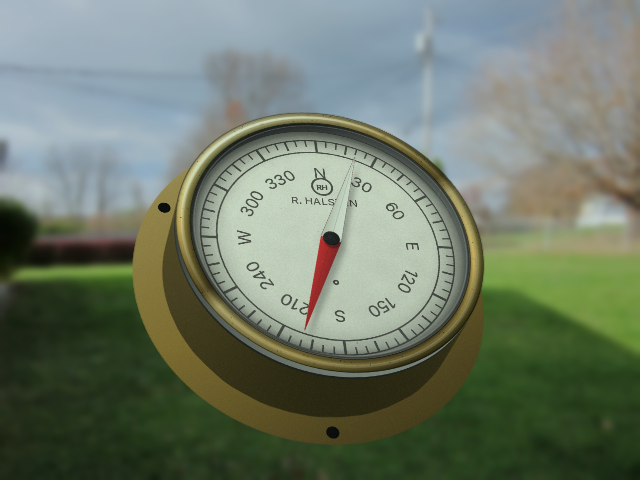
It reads **200** °
